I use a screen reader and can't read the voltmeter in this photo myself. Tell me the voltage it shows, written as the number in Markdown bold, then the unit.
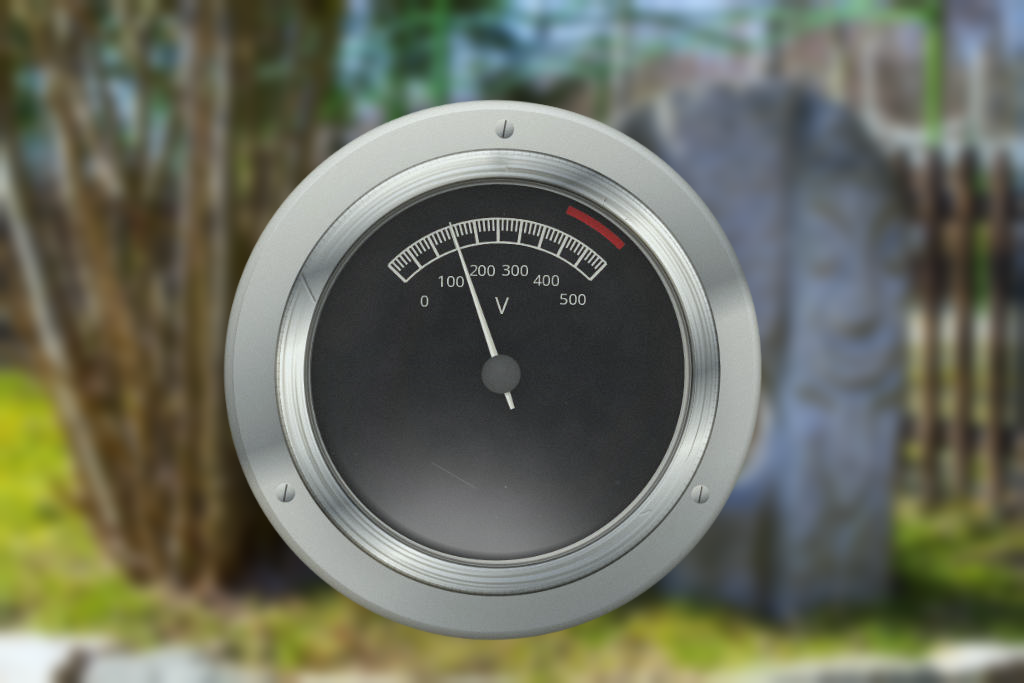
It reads **150** V
